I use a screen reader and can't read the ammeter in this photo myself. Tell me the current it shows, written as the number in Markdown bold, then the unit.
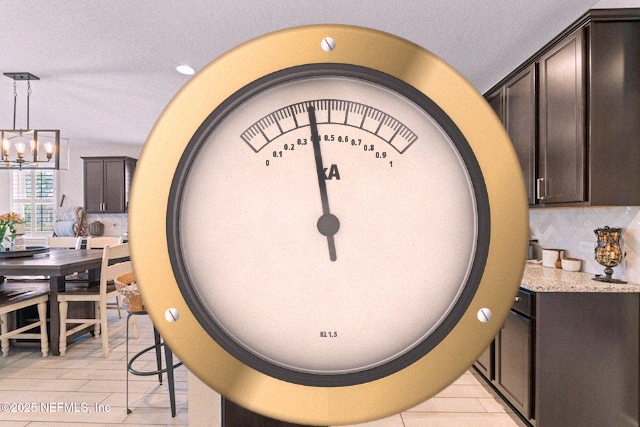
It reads **0.4** kA
